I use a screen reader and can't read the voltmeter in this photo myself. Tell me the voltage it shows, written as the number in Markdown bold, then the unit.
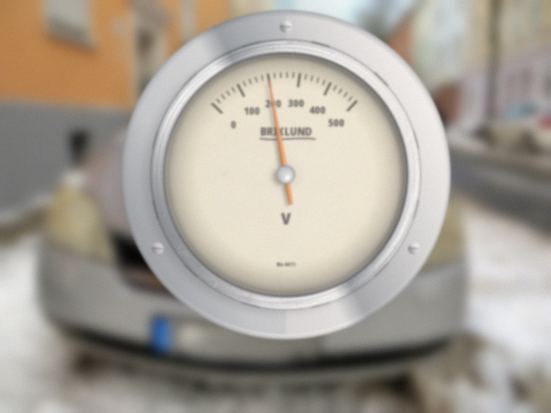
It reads **200** V
